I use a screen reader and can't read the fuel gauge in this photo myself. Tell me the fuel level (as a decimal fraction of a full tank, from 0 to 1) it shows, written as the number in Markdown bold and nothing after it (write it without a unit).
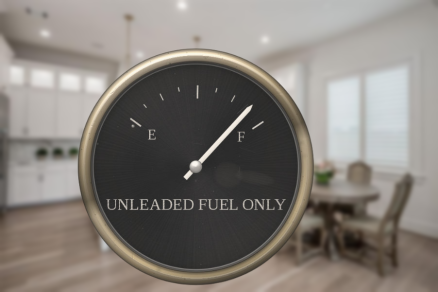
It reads **0.875**
